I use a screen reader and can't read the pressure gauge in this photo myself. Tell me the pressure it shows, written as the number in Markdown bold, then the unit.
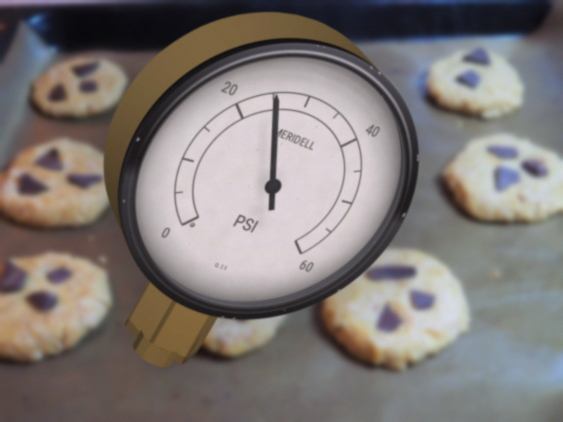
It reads **25** psi
